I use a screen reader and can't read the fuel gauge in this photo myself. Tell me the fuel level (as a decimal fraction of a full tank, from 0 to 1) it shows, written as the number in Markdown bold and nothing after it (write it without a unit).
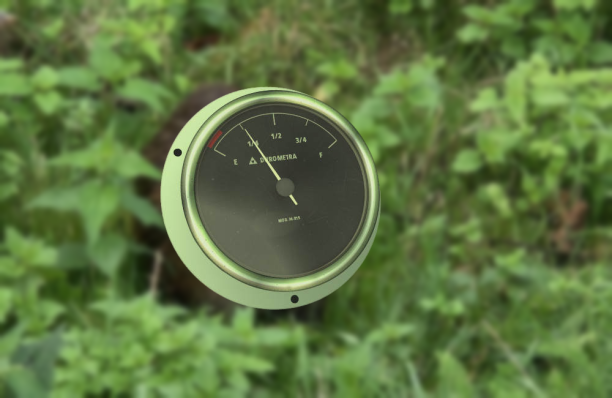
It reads **0.25**
